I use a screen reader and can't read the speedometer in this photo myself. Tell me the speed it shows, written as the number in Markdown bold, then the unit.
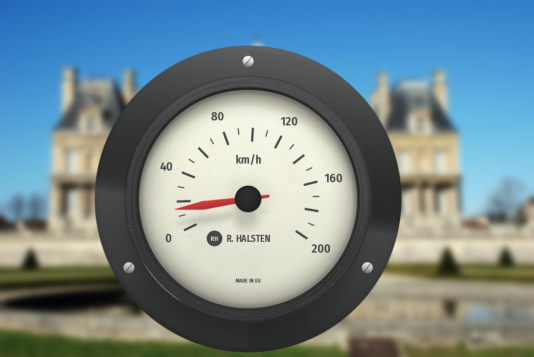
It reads **15** km/h
